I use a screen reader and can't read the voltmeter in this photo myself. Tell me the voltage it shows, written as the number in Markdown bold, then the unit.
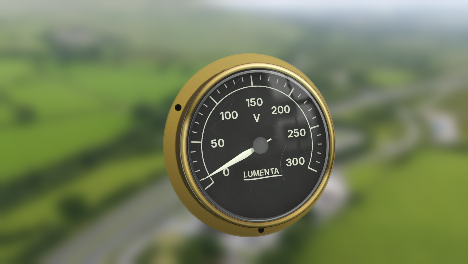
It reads **10** V
